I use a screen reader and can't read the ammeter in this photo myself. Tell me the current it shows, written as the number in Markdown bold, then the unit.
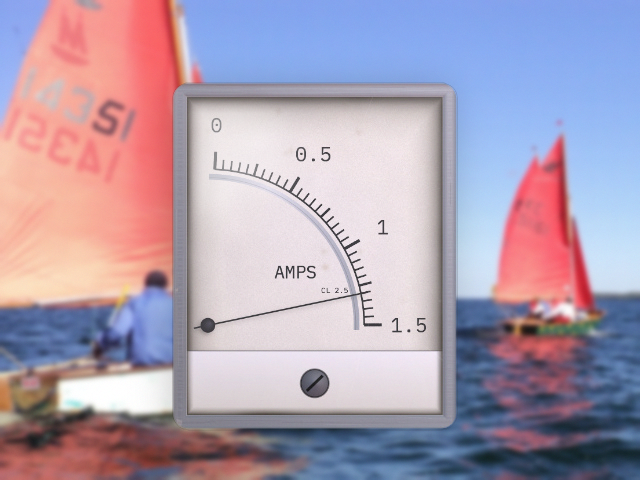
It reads **1.3** A
